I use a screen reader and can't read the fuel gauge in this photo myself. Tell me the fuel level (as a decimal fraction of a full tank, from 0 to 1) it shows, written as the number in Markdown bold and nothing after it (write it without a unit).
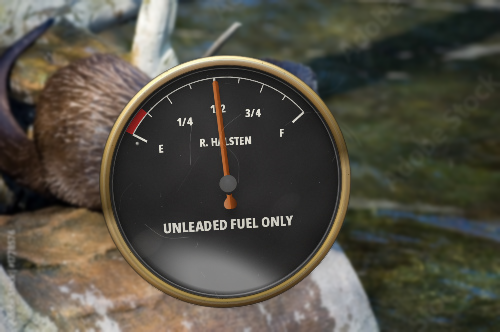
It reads **0.5**
